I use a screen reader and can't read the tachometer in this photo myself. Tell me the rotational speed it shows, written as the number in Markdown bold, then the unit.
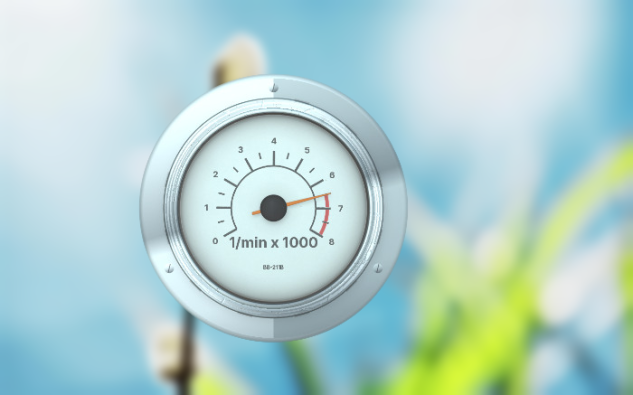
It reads **6500** rpm
